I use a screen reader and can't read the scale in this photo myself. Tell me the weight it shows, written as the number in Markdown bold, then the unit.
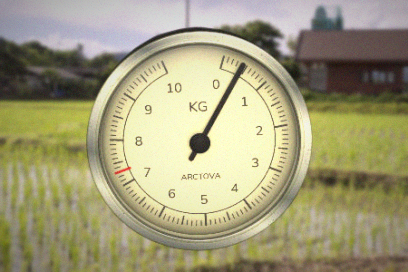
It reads **0.4** kg
